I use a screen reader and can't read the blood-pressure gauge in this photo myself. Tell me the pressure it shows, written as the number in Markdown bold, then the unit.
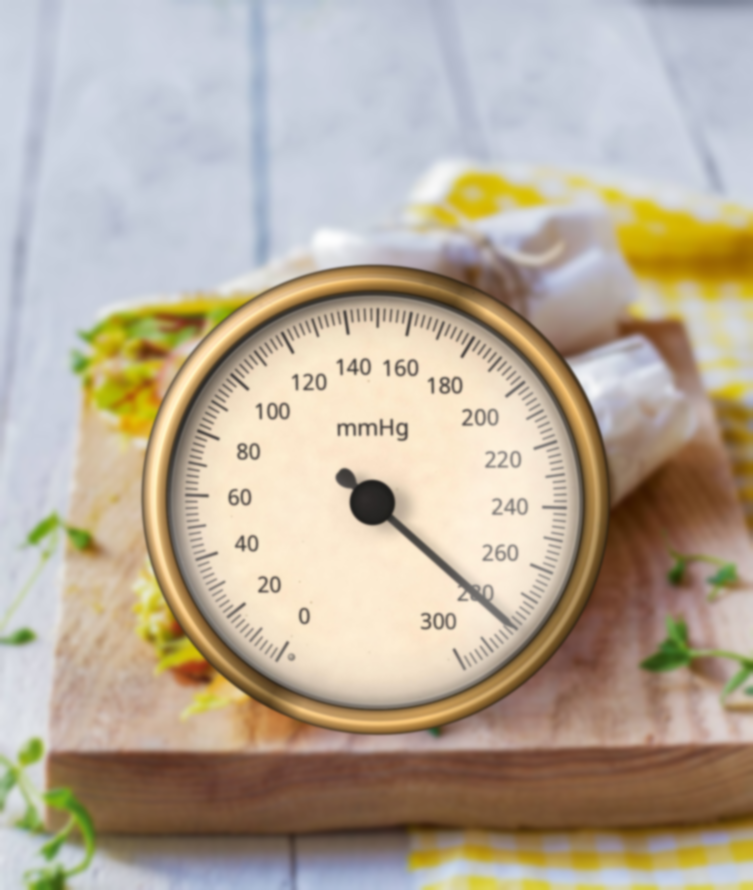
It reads **280** mmHg
